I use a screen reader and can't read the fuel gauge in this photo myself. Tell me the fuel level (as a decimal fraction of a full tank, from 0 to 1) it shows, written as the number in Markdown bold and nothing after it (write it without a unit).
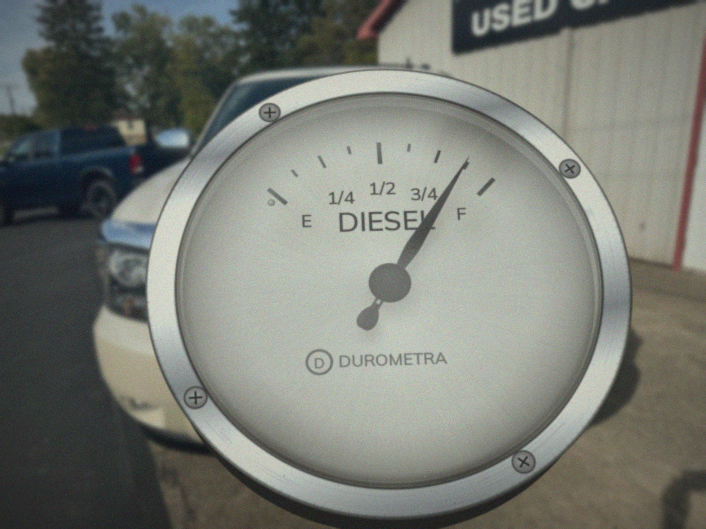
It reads **0.875**
